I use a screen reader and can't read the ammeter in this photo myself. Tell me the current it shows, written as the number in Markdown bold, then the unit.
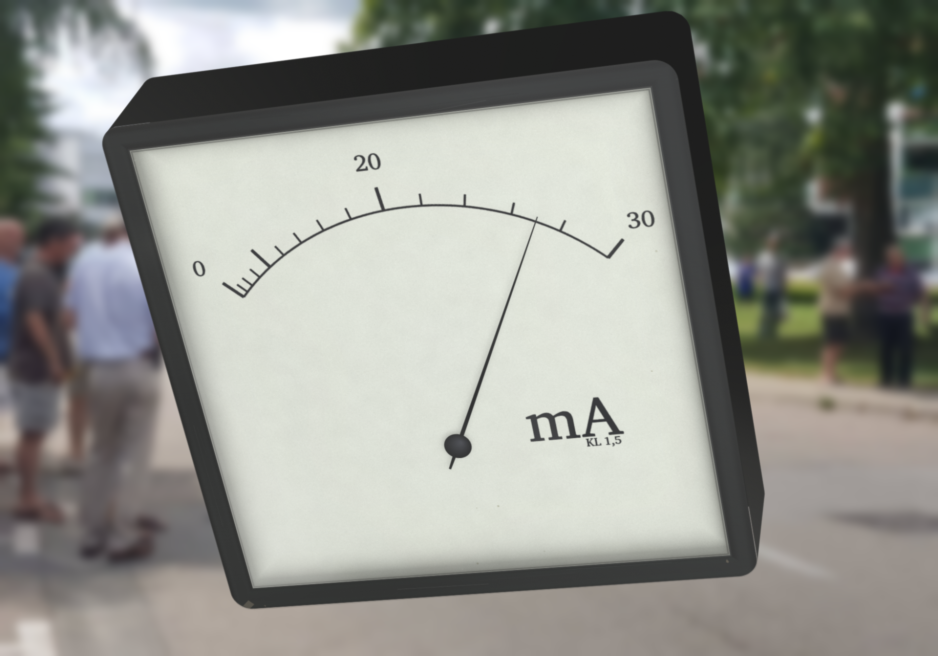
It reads **27** mA
